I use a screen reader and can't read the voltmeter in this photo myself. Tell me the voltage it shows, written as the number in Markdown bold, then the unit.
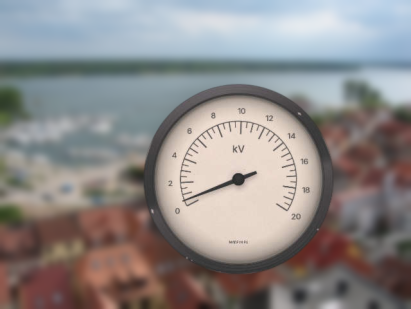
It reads **0.5** kV
